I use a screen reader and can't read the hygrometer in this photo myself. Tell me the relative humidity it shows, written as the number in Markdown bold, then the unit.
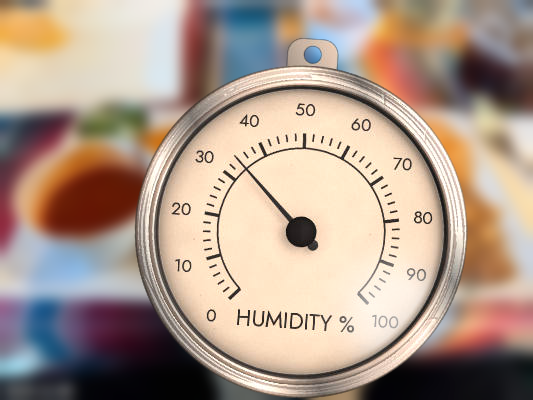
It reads **34** %
